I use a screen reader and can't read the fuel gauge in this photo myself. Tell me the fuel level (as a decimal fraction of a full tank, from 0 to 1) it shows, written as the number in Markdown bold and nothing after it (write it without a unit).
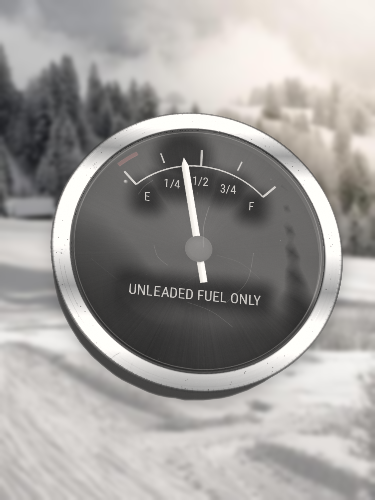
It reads **0.375**
